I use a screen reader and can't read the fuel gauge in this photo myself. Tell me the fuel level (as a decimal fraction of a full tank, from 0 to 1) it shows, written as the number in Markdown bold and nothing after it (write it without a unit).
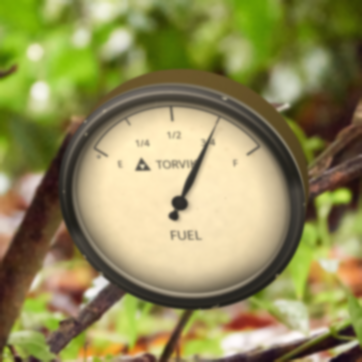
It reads **0.75**
